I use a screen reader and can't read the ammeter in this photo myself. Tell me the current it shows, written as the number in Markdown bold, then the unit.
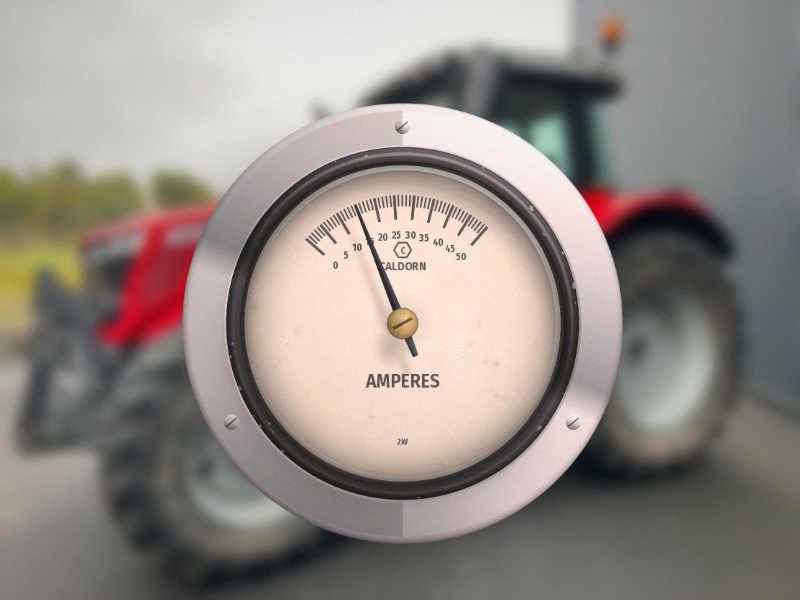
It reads **15** A
